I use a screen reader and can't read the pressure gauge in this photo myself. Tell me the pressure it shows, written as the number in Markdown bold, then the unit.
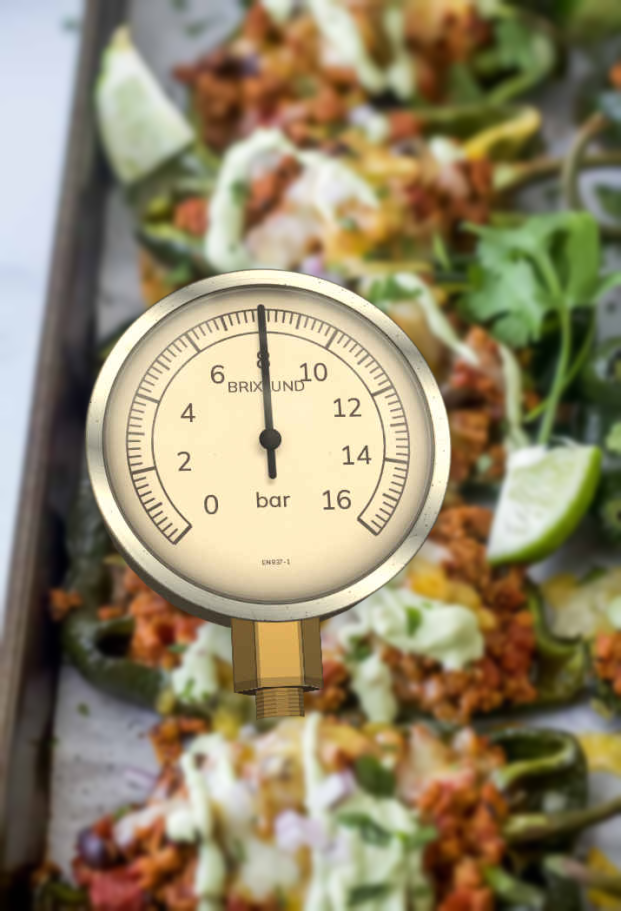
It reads **8** bar
